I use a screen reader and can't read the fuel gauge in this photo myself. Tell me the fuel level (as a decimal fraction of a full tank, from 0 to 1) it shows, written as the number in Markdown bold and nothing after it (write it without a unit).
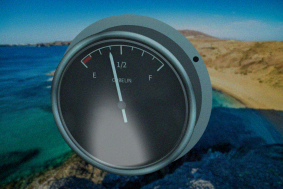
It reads **0.375**
